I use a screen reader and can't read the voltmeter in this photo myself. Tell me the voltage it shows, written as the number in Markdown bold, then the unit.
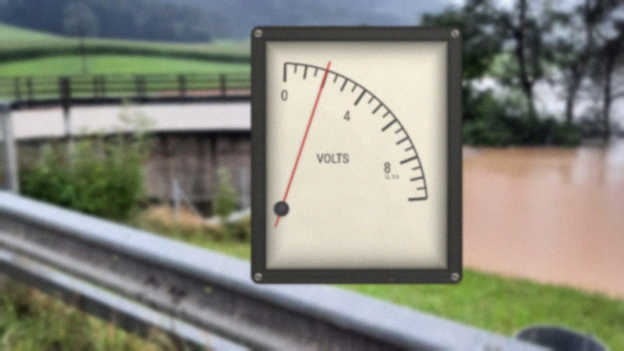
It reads **2** V
